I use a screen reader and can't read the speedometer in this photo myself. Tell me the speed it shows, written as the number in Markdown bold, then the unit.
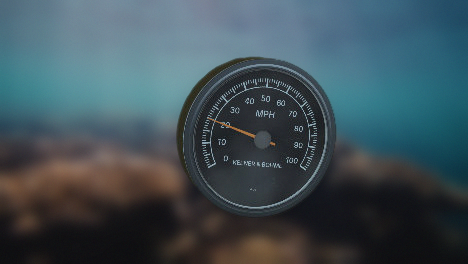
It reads **20** mph
